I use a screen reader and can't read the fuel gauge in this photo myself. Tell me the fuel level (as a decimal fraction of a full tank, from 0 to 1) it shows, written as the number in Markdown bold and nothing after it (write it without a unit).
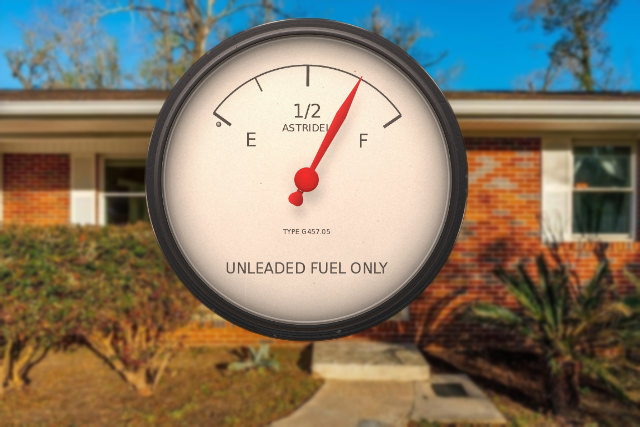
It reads **0.75**
